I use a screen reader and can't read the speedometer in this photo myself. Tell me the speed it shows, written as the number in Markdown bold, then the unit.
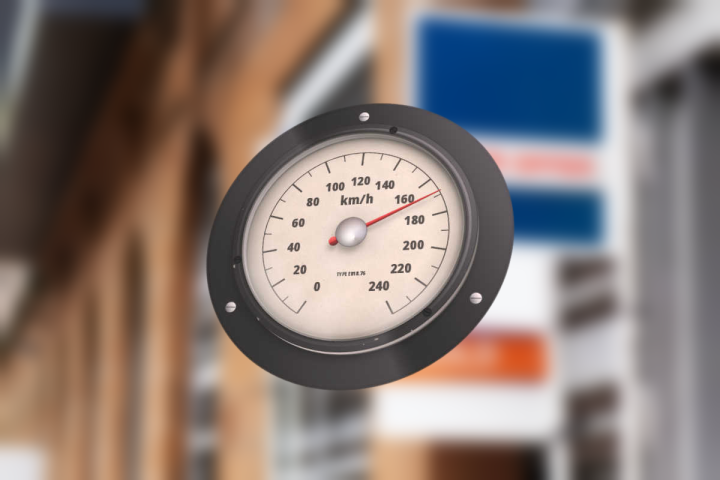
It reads **170** km/h
